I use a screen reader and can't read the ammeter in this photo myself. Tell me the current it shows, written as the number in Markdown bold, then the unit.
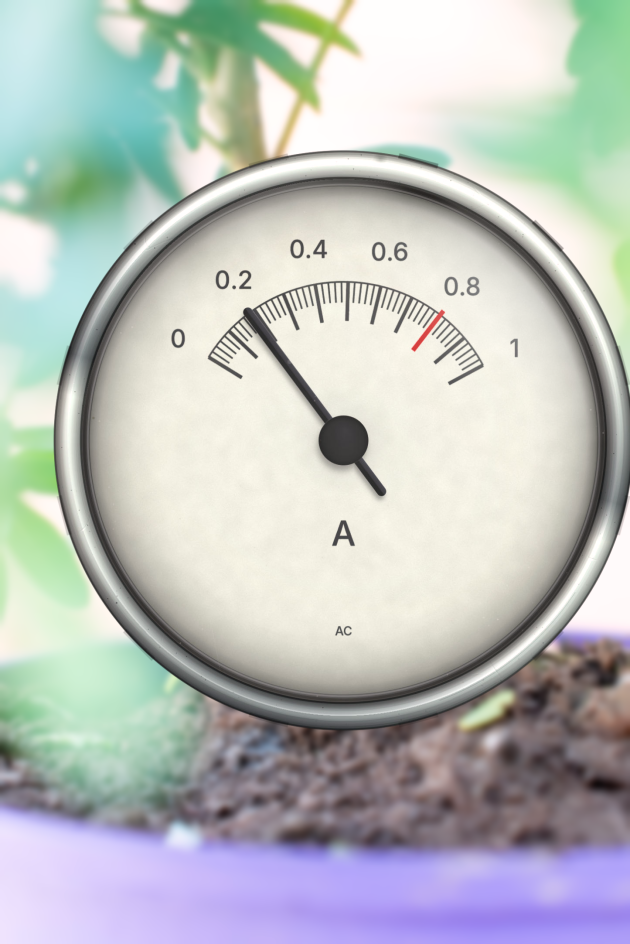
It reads **0.18** A
